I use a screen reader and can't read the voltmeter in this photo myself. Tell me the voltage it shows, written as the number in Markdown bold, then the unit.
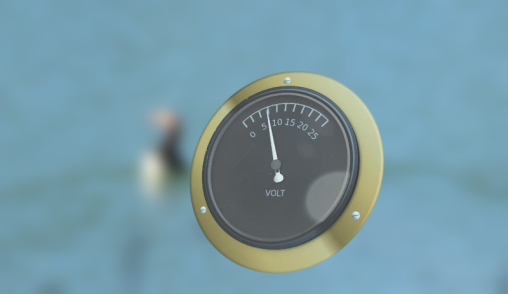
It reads **7.5** V
